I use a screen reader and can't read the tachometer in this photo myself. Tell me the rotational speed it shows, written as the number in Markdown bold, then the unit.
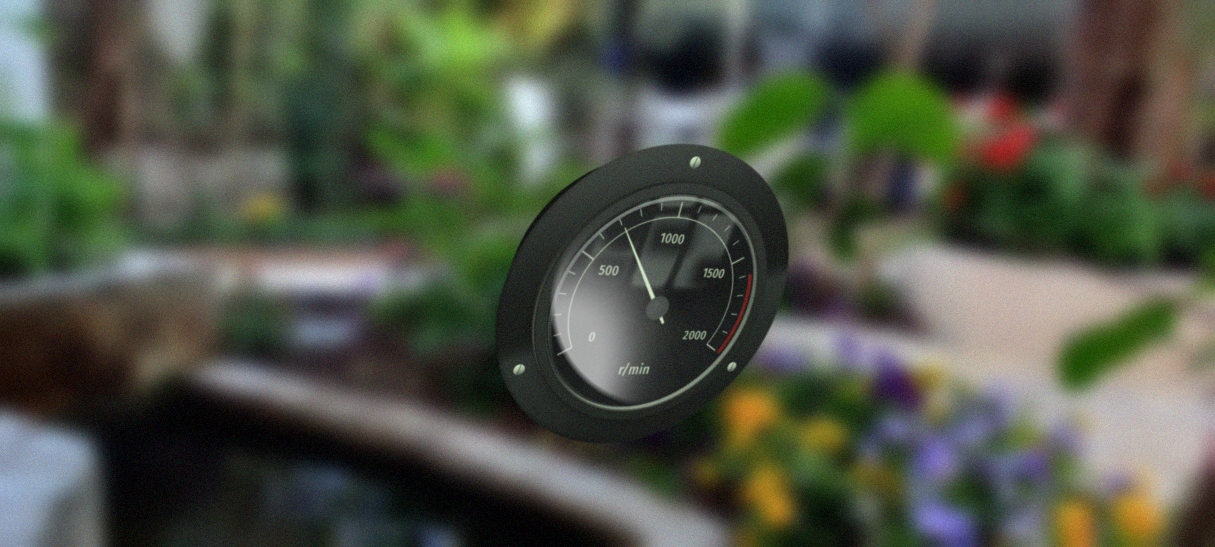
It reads **700** rpm
